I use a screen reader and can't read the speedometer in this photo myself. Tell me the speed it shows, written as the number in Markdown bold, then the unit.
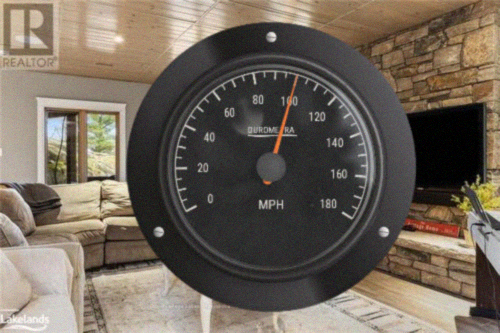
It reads **100** mph
